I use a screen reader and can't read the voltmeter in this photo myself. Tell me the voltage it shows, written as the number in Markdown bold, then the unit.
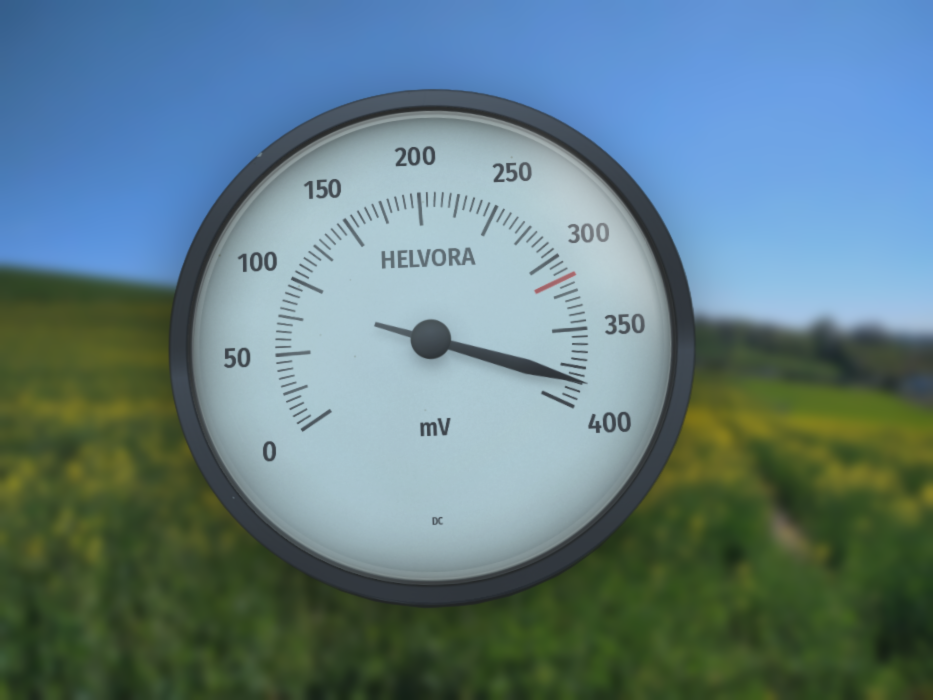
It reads **385** mV
